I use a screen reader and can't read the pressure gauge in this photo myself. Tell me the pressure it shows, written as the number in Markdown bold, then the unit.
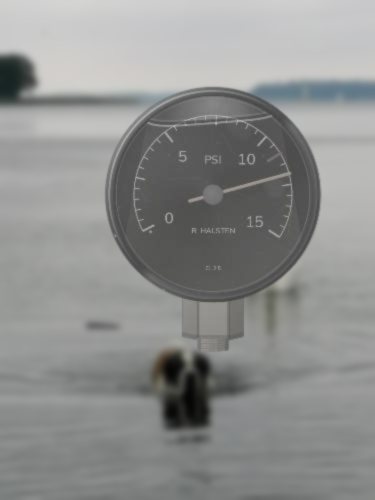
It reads **12** psi
